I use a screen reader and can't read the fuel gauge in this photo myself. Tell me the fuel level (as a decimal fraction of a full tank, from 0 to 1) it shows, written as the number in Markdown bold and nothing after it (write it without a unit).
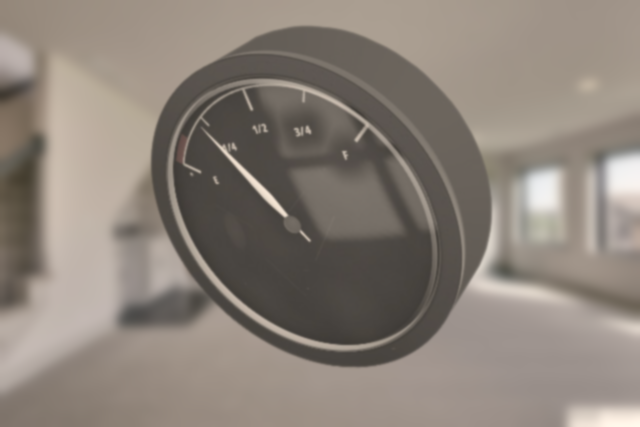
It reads **0.25**
